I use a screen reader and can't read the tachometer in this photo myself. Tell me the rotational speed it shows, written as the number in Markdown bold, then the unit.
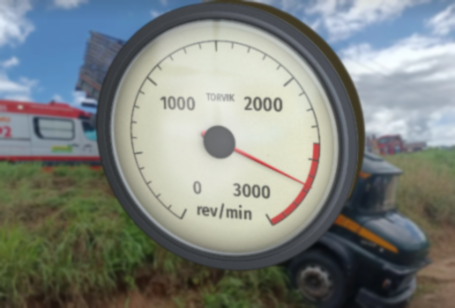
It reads **2650** rpm
